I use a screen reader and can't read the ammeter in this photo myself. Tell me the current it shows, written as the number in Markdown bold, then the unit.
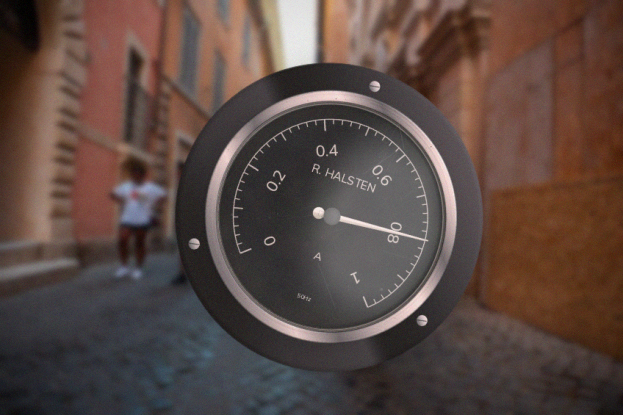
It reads **0.8** A
